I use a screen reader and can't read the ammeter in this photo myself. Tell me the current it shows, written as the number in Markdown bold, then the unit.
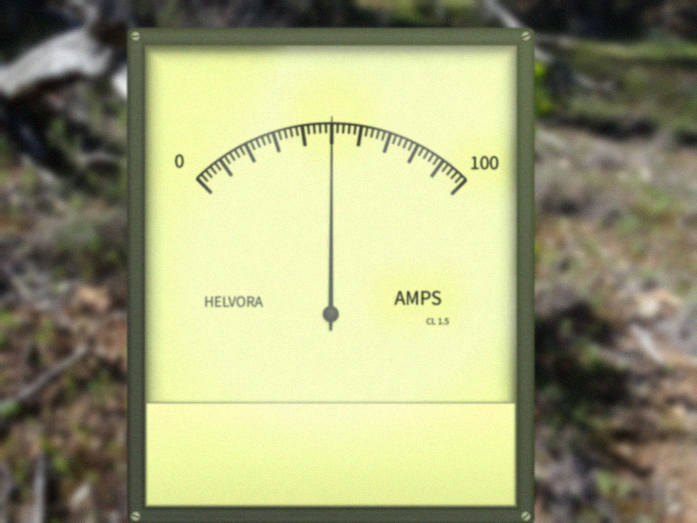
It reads **50** A
